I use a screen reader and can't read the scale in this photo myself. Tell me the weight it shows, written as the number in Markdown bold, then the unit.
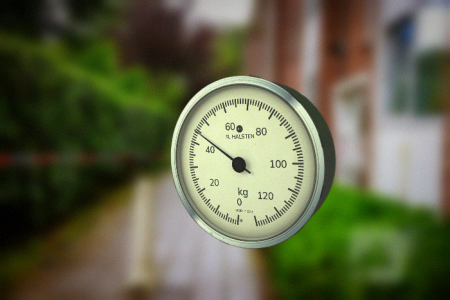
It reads **45** kg
